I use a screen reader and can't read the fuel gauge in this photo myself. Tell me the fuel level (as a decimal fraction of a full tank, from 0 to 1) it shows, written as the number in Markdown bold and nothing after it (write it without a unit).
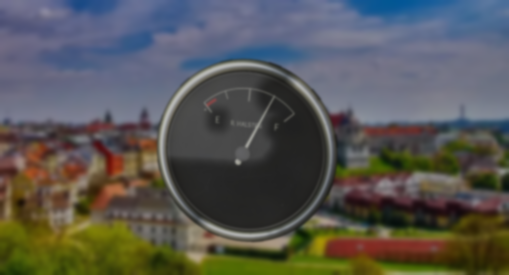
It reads **0.75**
